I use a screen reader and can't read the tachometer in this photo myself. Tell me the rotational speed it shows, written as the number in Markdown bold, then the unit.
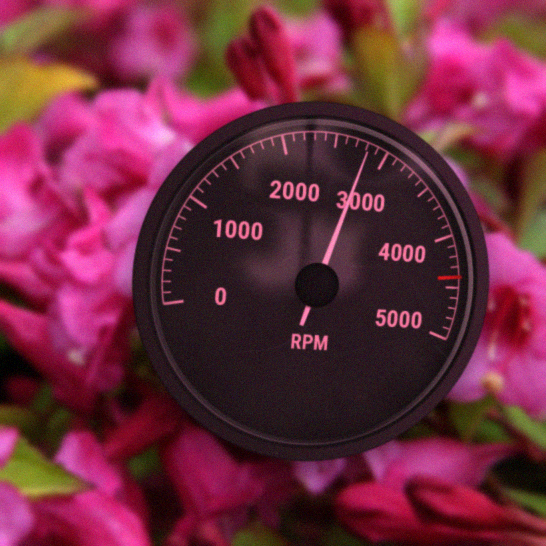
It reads **2800** rpm
